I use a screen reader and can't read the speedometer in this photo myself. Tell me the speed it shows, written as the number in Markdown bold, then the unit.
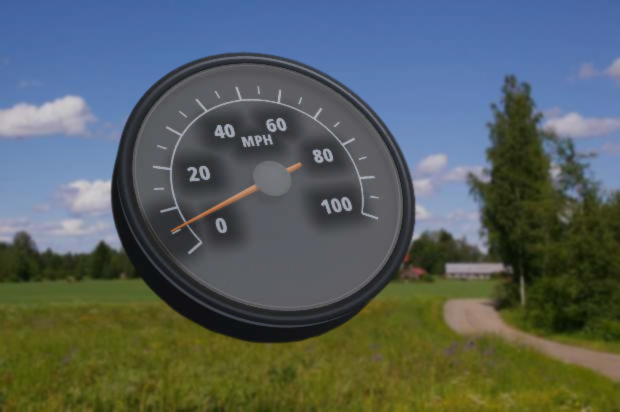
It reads **5** mph
